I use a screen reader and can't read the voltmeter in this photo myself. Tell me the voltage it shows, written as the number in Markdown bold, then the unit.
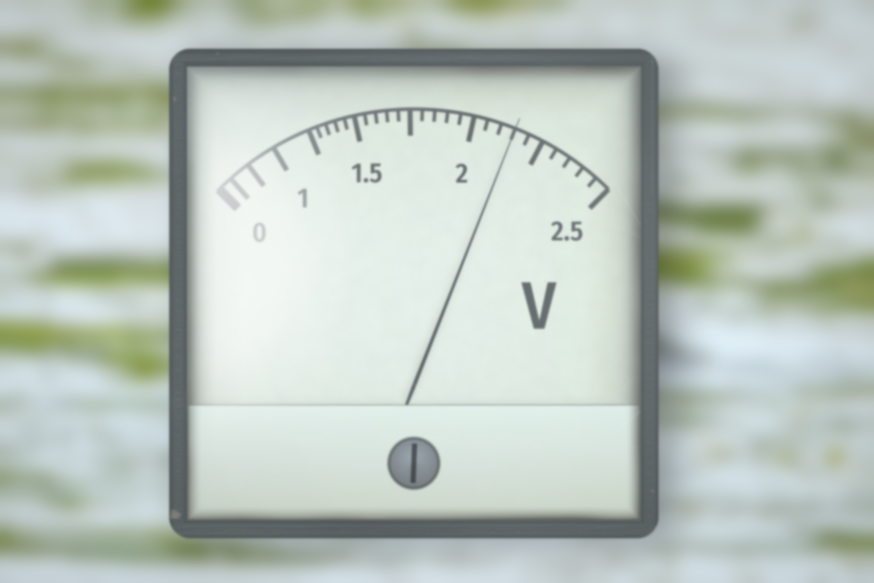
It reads **2.15** V
